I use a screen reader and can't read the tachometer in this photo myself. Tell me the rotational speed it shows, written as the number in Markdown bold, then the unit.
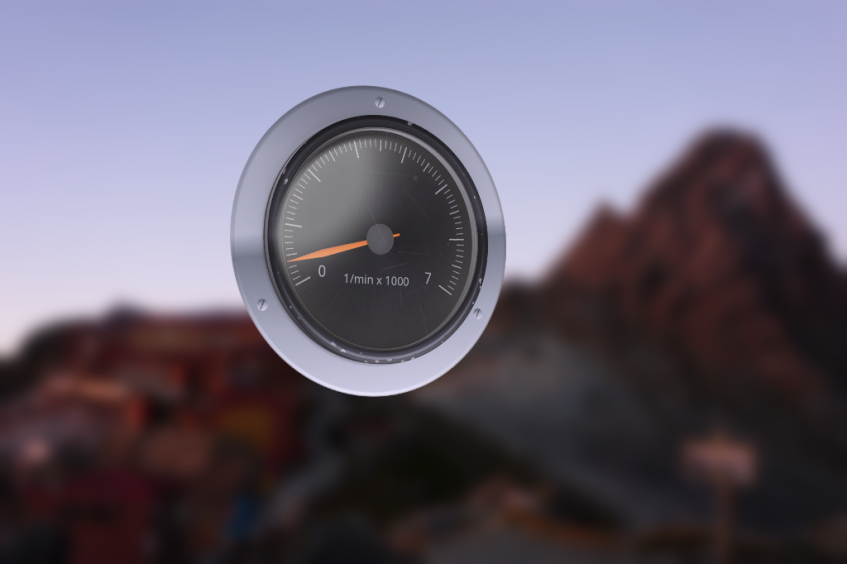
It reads **400** rpm
